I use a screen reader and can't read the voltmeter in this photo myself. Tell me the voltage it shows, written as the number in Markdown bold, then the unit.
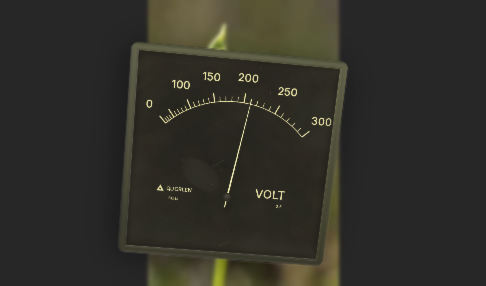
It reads **210** V
